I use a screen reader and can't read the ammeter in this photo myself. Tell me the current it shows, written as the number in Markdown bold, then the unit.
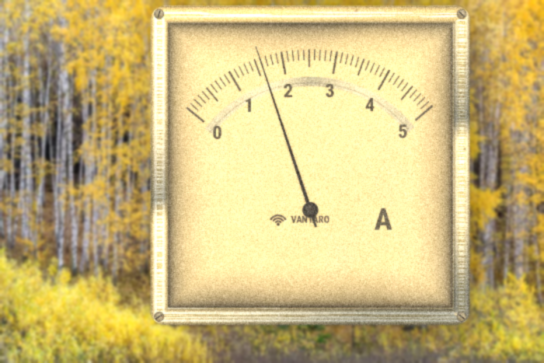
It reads **1.6** A
